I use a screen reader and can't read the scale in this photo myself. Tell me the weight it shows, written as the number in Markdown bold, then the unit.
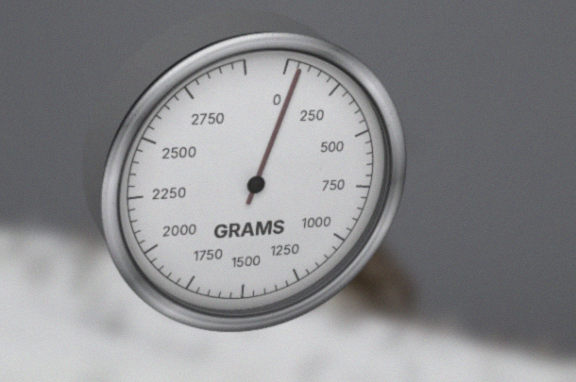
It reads **50** g
